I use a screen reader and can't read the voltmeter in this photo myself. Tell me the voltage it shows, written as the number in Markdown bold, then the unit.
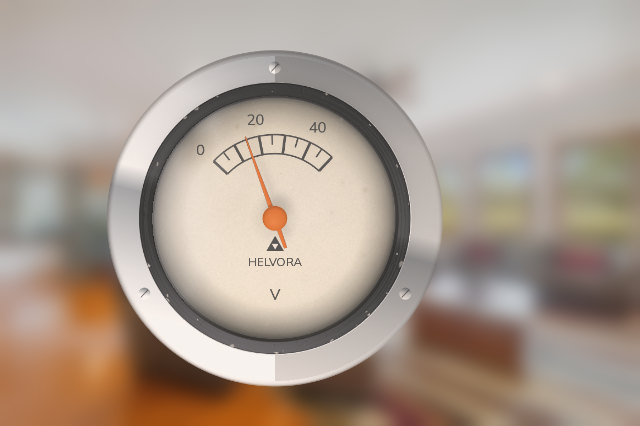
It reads **15** V
